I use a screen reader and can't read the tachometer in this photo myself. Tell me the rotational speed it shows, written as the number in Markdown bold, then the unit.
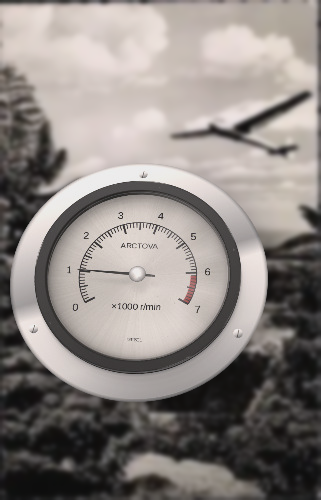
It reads **1000** rpm
